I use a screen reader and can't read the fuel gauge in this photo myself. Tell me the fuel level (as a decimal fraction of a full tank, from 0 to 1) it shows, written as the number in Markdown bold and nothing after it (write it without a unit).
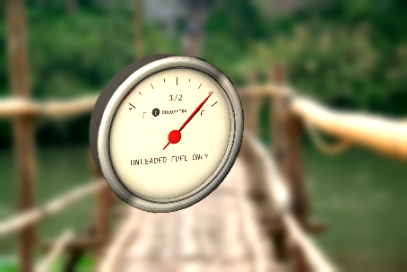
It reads **0.875**
